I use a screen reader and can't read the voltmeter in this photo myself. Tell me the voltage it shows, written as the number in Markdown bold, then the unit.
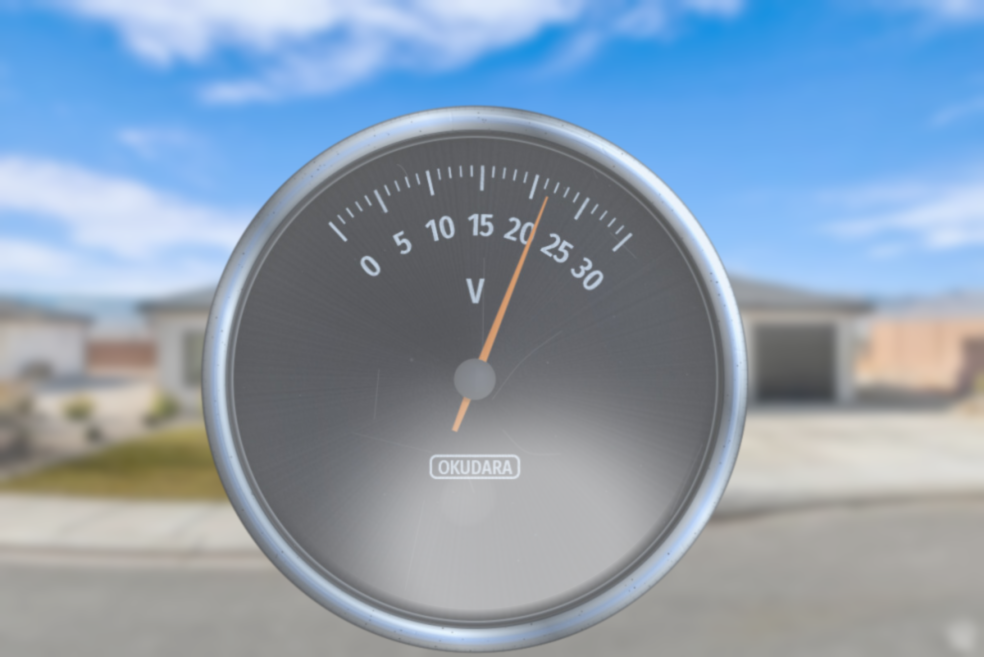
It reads **21.5** V
